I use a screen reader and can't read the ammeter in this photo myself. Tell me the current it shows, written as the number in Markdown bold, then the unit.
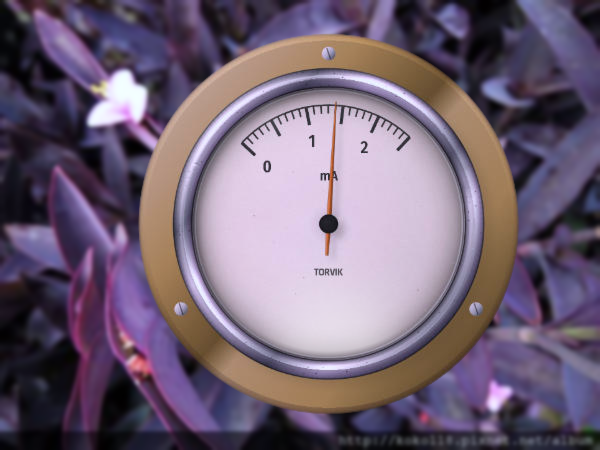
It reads **1.4** mA
